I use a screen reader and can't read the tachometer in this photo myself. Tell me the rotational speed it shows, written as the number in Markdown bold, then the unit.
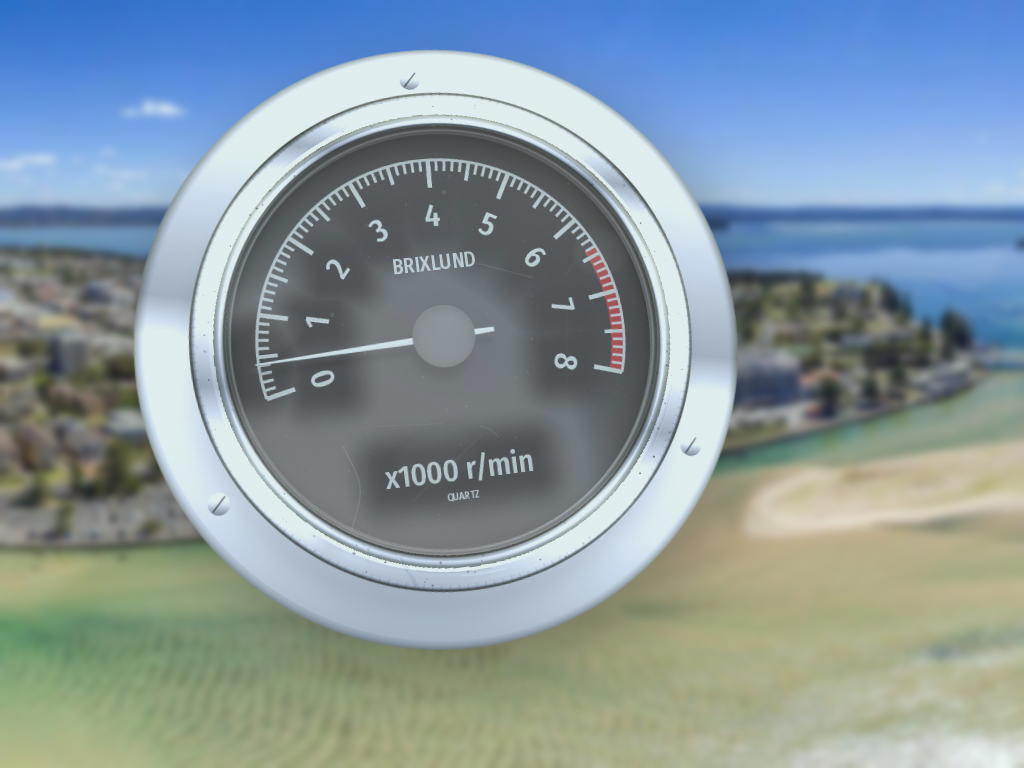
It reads **400** rpm
